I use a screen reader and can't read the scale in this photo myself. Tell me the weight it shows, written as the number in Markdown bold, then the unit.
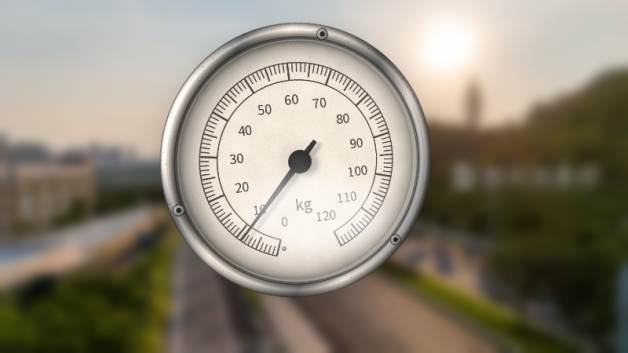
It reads **9** kg
